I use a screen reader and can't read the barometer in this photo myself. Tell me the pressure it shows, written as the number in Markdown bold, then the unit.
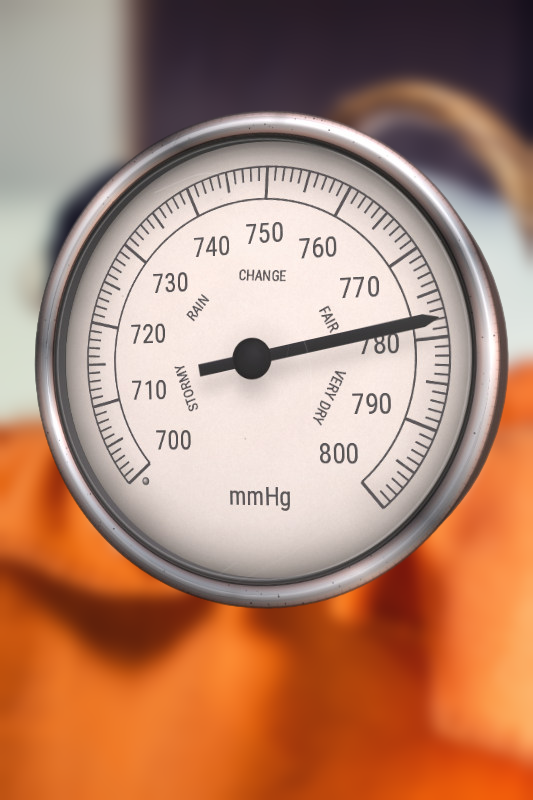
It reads **778** mmHg
